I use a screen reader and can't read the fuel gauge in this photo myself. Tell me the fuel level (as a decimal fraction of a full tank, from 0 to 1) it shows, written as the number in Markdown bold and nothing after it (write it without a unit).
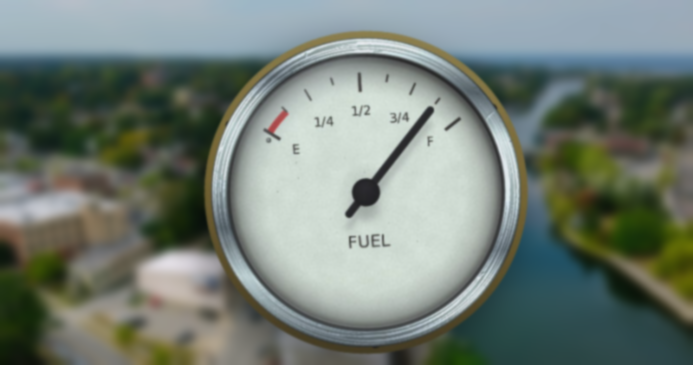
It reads **0.875**
